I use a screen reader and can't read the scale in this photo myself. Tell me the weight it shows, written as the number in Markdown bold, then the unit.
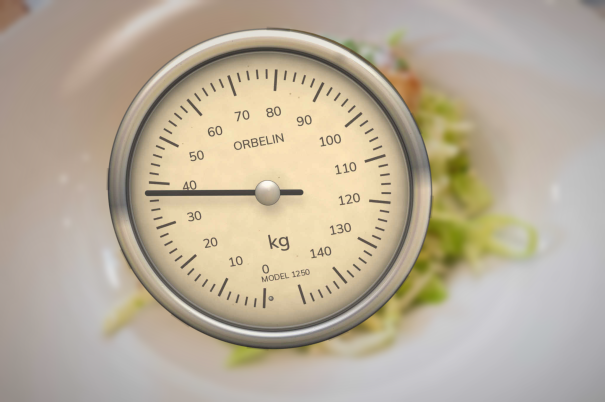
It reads **38** kg
